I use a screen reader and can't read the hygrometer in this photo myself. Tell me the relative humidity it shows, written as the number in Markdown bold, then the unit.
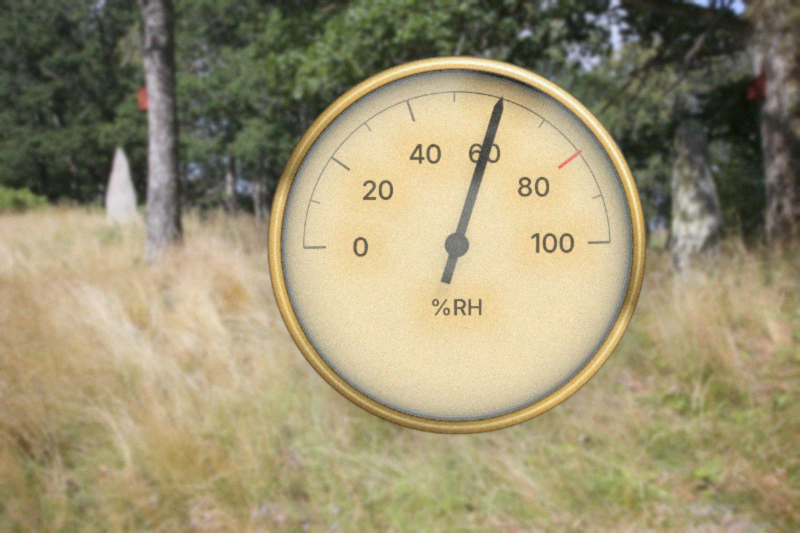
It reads **60** %
